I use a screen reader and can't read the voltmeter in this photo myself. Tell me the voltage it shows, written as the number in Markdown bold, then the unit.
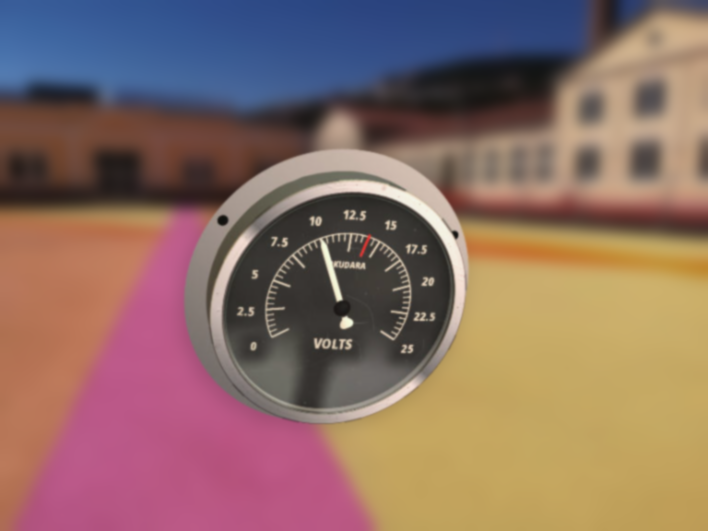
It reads **10** V
